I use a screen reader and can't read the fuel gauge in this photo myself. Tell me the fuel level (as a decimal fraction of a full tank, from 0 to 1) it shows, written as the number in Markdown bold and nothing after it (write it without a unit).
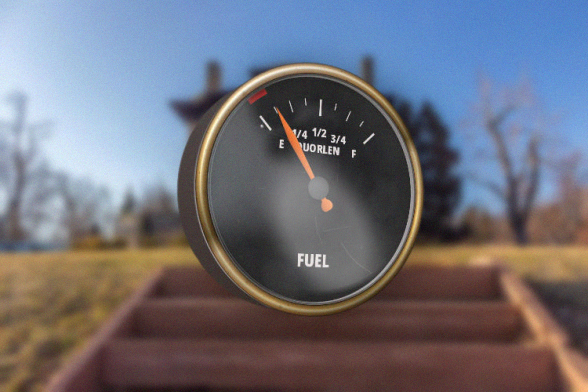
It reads **0.125**
